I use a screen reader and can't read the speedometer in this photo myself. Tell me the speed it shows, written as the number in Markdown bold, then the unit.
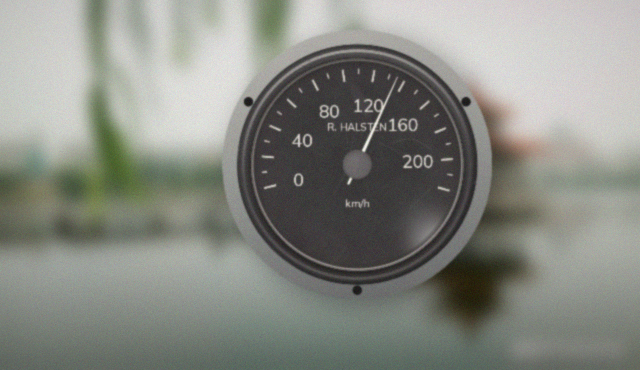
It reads **135** km/h
